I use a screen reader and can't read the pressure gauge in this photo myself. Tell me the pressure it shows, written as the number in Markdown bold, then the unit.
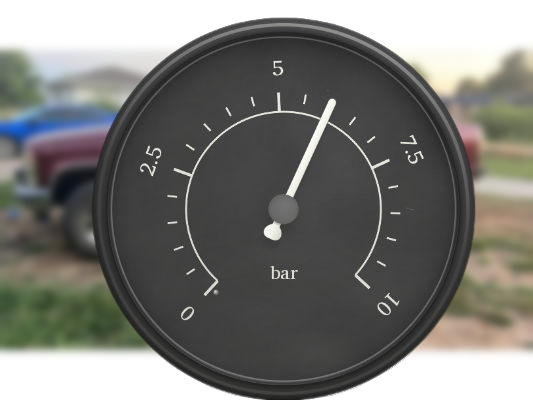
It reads **6** bar
